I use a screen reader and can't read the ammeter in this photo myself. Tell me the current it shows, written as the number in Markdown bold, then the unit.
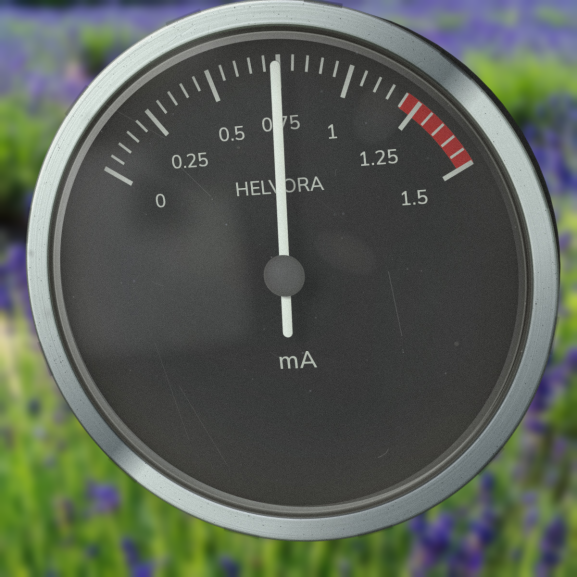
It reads **0.75** mA
